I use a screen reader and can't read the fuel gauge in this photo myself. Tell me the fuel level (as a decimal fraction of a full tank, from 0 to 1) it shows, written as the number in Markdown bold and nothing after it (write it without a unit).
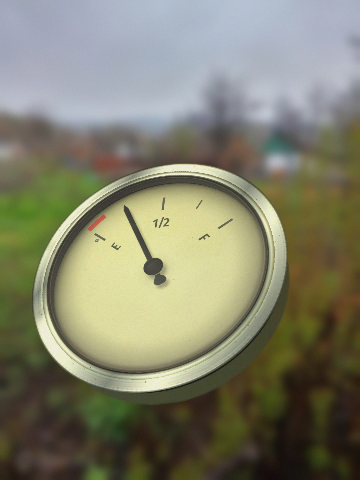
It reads **0.25**
